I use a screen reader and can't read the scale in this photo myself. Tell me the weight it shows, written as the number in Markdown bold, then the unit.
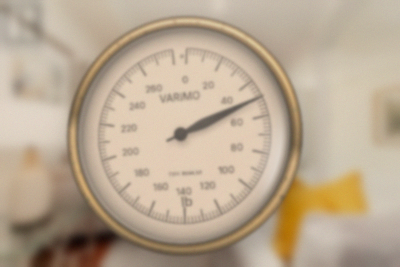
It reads **50** lb
